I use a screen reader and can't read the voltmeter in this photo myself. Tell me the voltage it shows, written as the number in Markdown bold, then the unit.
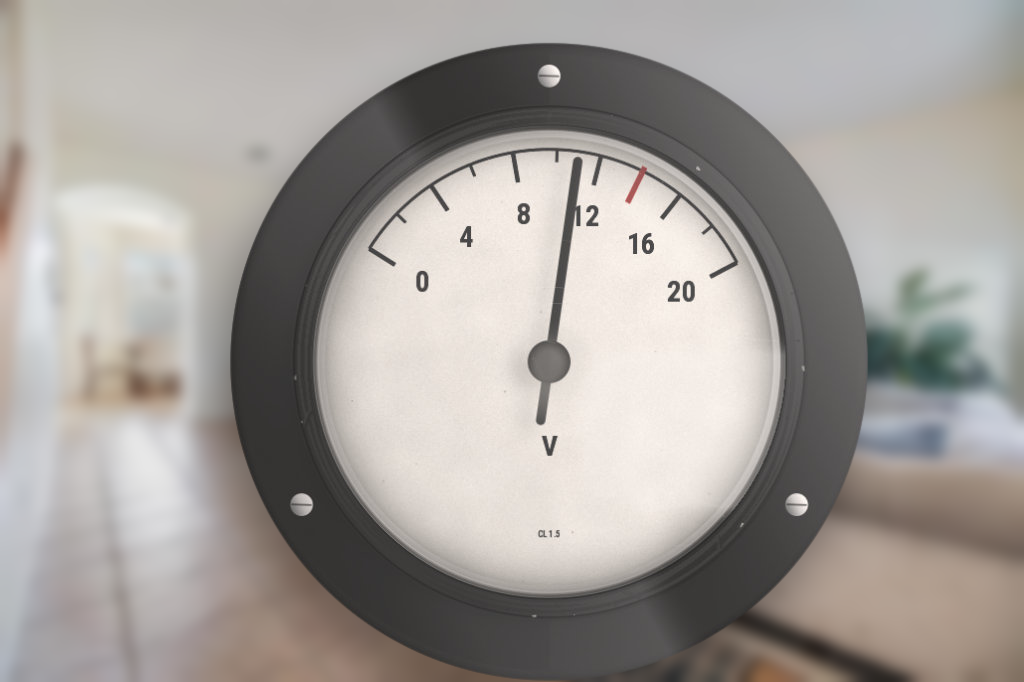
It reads **11** V
